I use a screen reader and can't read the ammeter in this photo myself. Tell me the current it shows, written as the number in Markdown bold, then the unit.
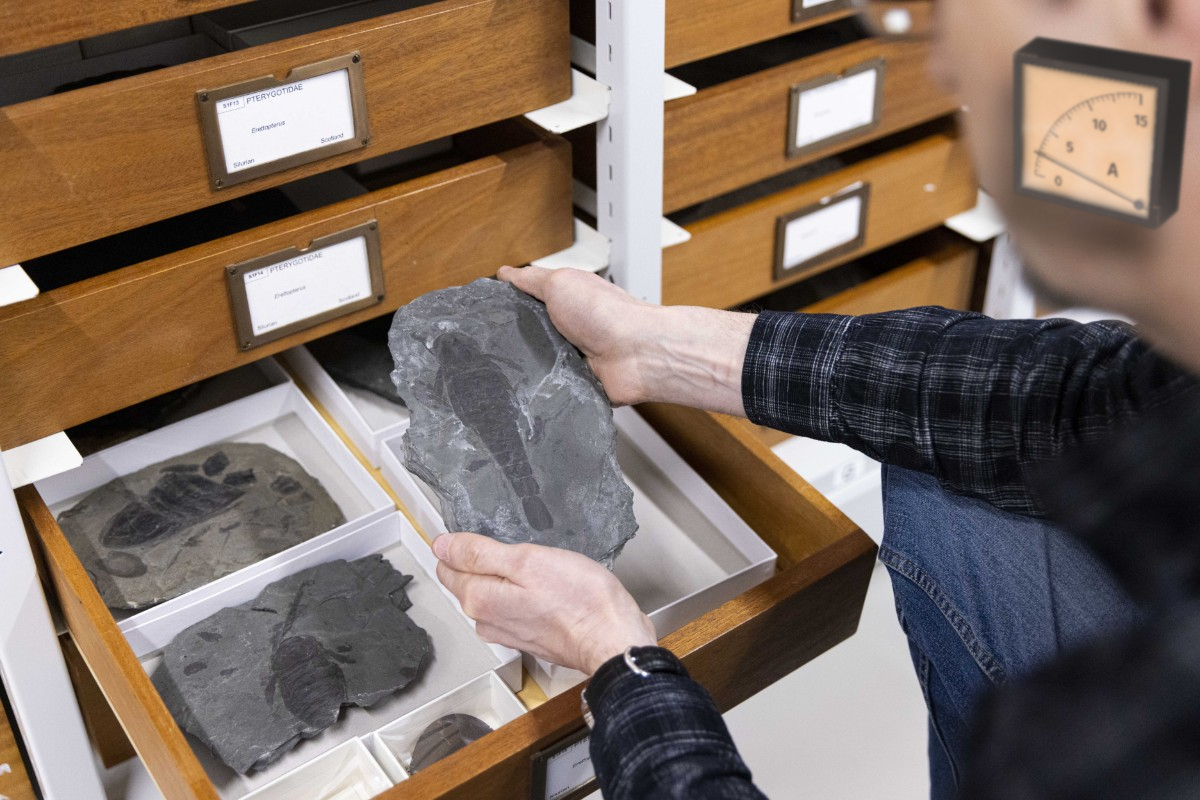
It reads **2.5** A
